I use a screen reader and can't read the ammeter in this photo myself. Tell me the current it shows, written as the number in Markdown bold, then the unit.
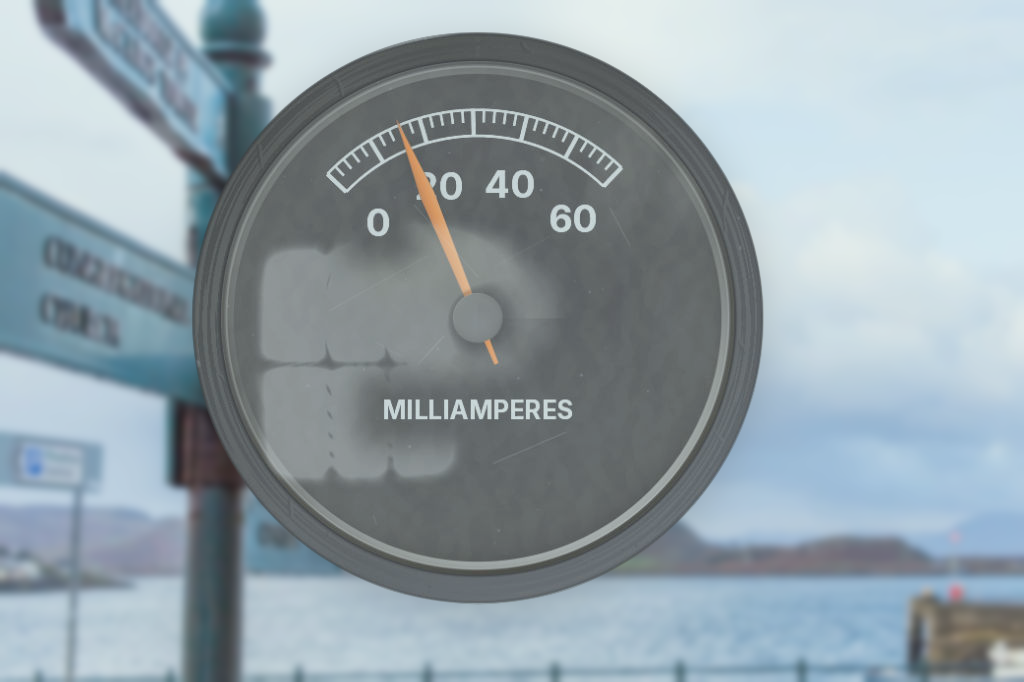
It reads **16** mA
